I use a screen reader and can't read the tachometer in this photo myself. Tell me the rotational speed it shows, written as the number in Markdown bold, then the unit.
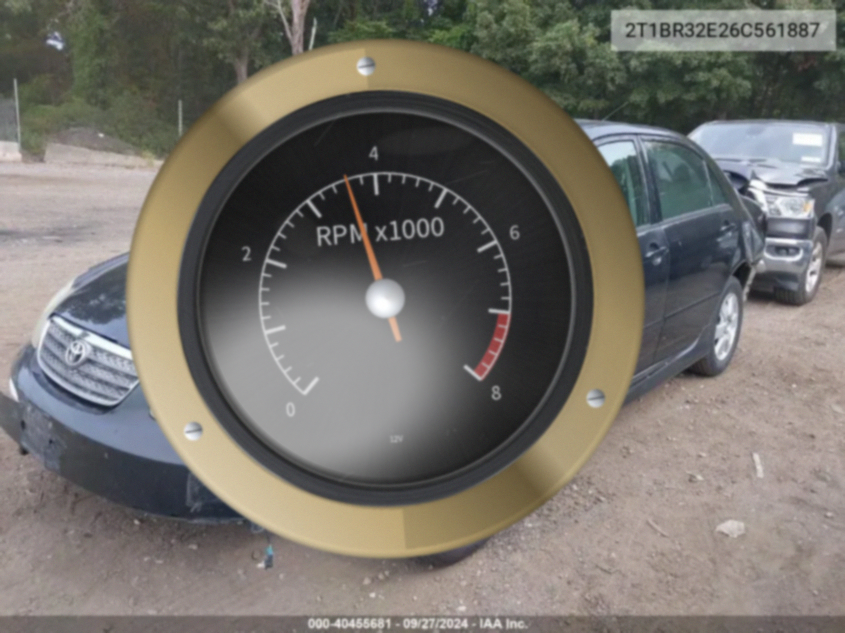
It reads **3600** rpm
